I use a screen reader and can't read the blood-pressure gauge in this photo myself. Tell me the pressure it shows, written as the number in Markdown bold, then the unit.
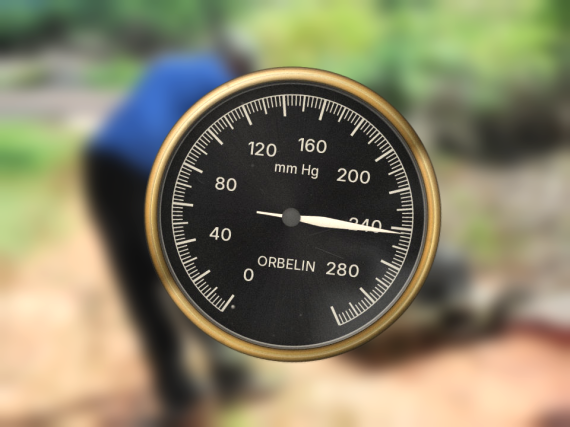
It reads **242** mmHg
